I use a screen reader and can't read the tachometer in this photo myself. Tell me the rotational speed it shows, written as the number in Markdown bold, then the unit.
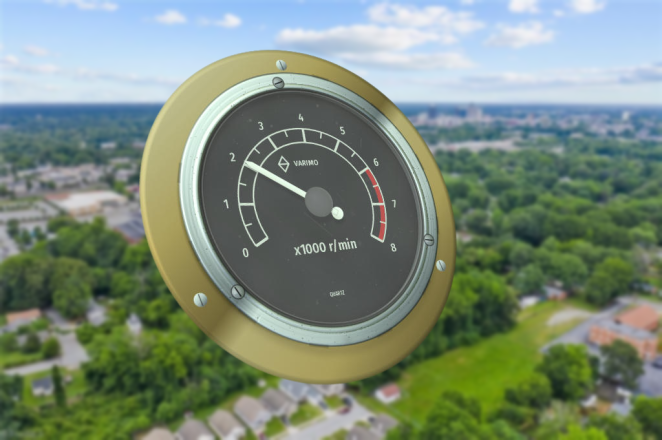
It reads **2000** rpm
